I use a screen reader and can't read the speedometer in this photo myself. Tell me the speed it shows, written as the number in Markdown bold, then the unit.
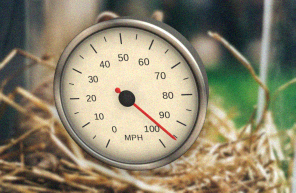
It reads **95** mph
